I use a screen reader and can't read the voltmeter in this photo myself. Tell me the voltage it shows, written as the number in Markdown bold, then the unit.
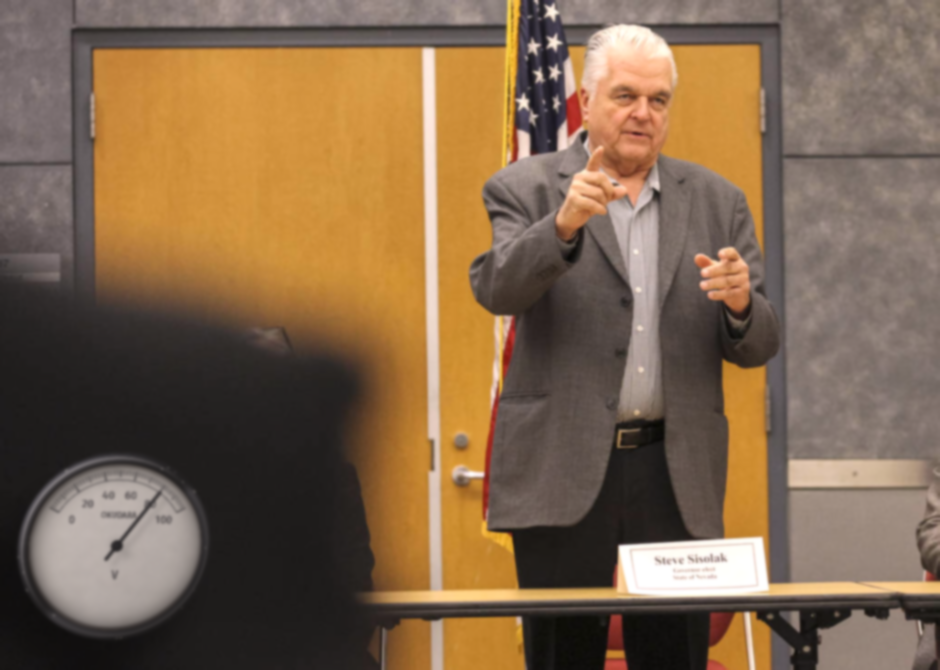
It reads **80** V
